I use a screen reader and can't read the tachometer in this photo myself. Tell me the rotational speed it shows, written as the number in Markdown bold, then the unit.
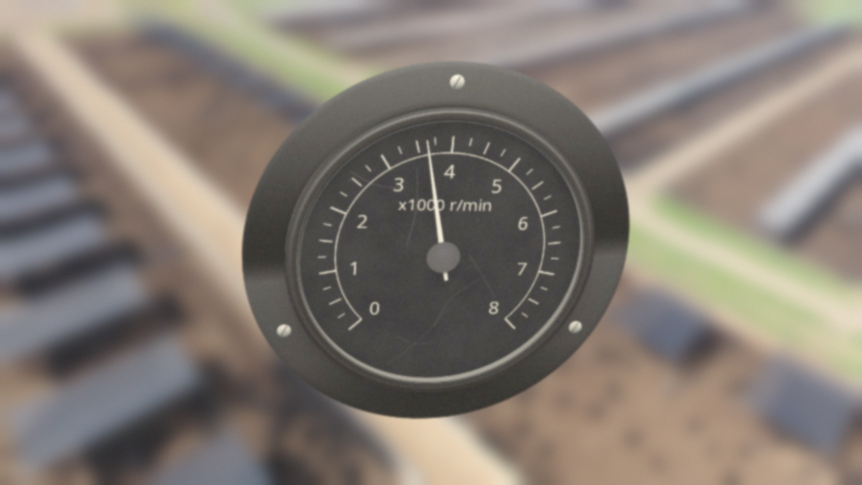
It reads **3625** rpm
